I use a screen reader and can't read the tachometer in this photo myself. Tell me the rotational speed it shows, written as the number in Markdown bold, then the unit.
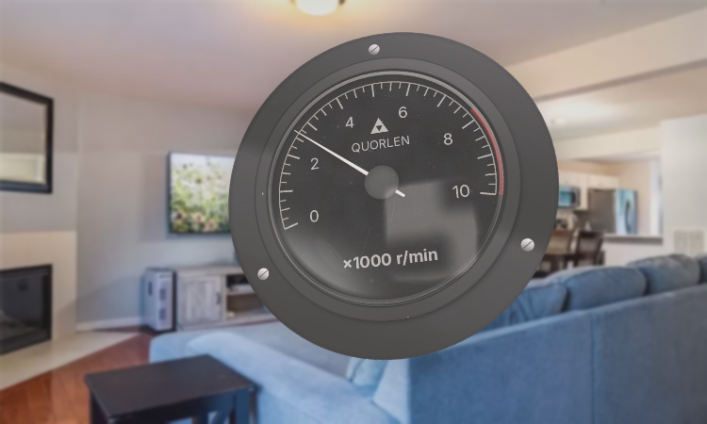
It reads **2625** rpm
